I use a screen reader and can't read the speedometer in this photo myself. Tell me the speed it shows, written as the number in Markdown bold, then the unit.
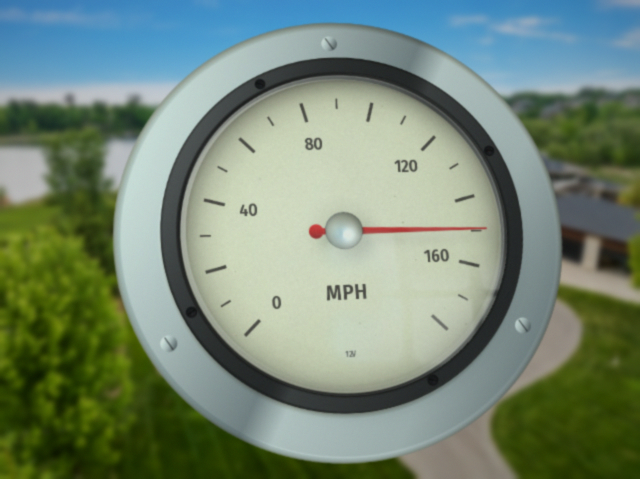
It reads **150** mph
